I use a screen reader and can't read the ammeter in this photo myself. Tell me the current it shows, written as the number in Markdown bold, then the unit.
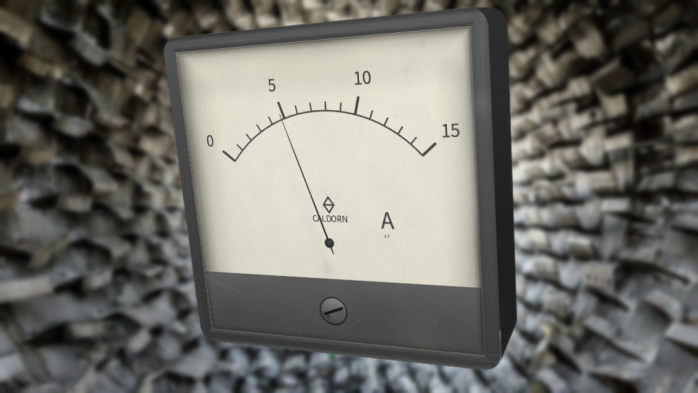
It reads **5** A
